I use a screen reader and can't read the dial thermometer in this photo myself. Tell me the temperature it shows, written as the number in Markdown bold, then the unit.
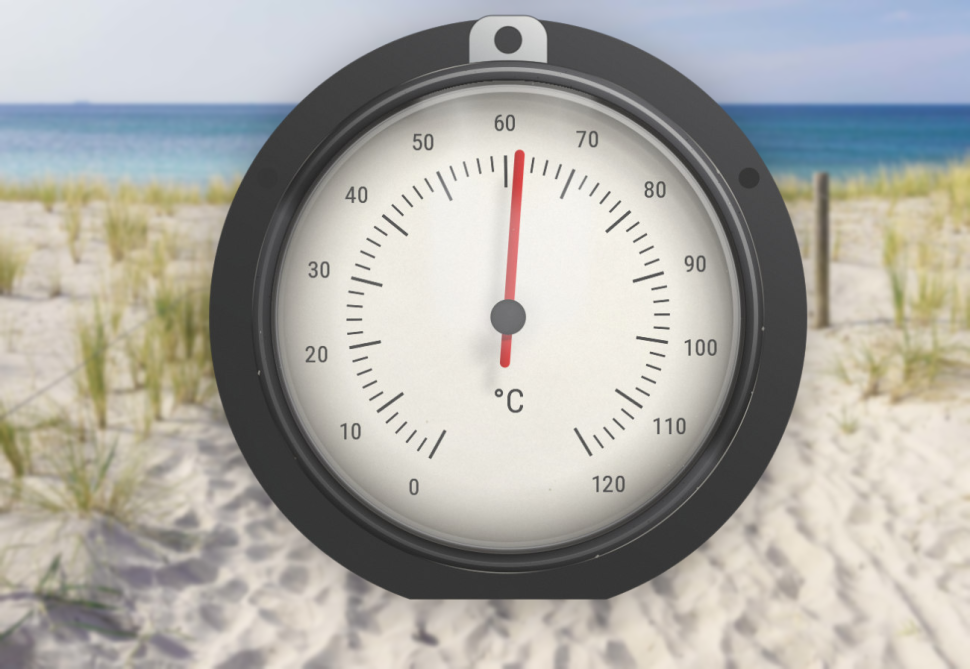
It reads **62** °C
